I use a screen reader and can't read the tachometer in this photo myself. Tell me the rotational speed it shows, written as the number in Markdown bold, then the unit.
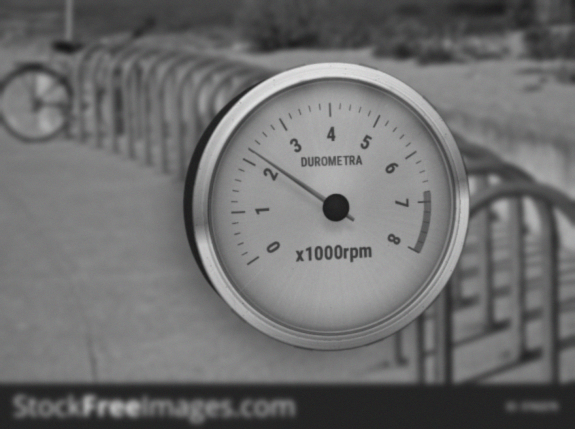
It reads **2200** rpm
